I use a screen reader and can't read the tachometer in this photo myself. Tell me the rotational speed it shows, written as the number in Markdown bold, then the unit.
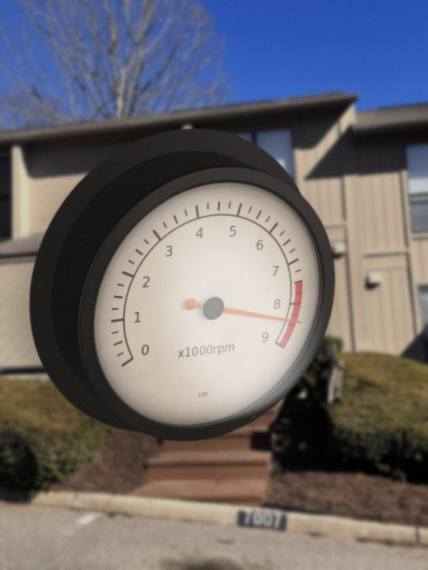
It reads **8375** rpm
